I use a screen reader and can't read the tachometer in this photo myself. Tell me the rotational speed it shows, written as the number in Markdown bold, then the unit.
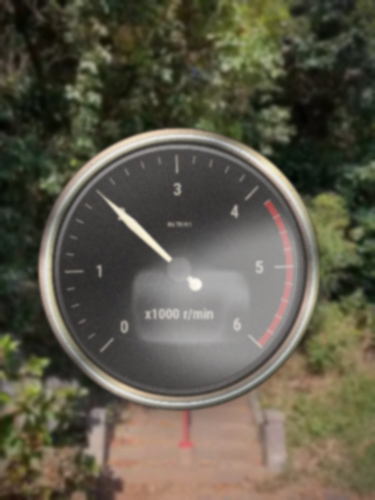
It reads **2000** rpm
